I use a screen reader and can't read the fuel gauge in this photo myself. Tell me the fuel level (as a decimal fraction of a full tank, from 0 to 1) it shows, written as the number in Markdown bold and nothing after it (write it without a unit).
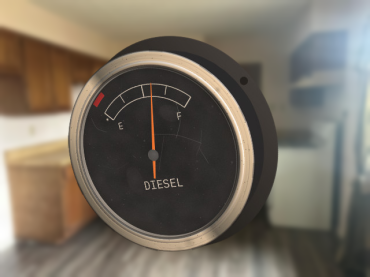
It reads **0.625**
